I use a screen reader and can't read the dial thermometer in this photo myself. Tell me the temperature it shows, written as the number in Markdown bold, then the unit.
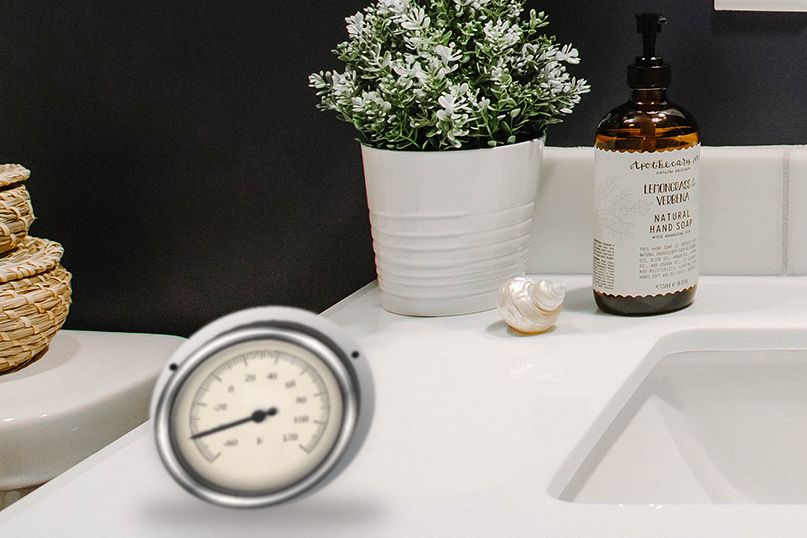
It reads **-40** °F
